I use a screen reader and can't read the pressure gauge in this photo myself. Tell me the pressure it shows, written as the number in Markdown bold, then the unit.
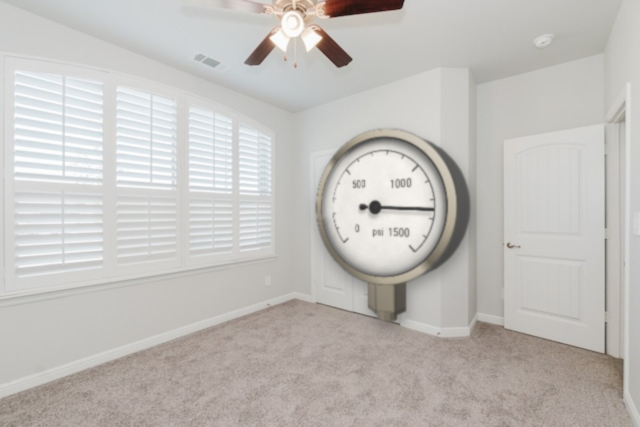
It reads **1250** psi
